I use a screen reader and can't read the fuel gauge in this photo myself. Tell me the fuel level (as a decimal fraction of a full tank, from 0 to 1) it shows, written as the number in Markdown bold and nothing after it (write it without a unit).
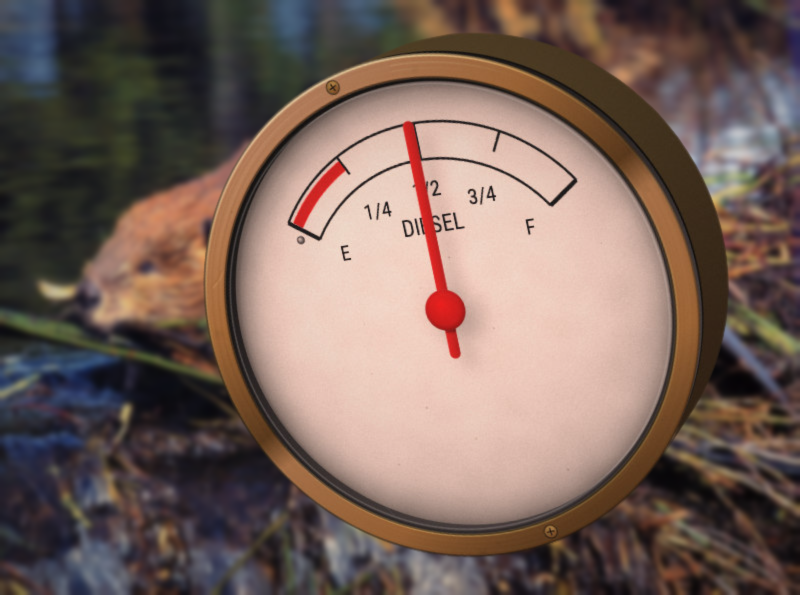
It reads **0.5**
